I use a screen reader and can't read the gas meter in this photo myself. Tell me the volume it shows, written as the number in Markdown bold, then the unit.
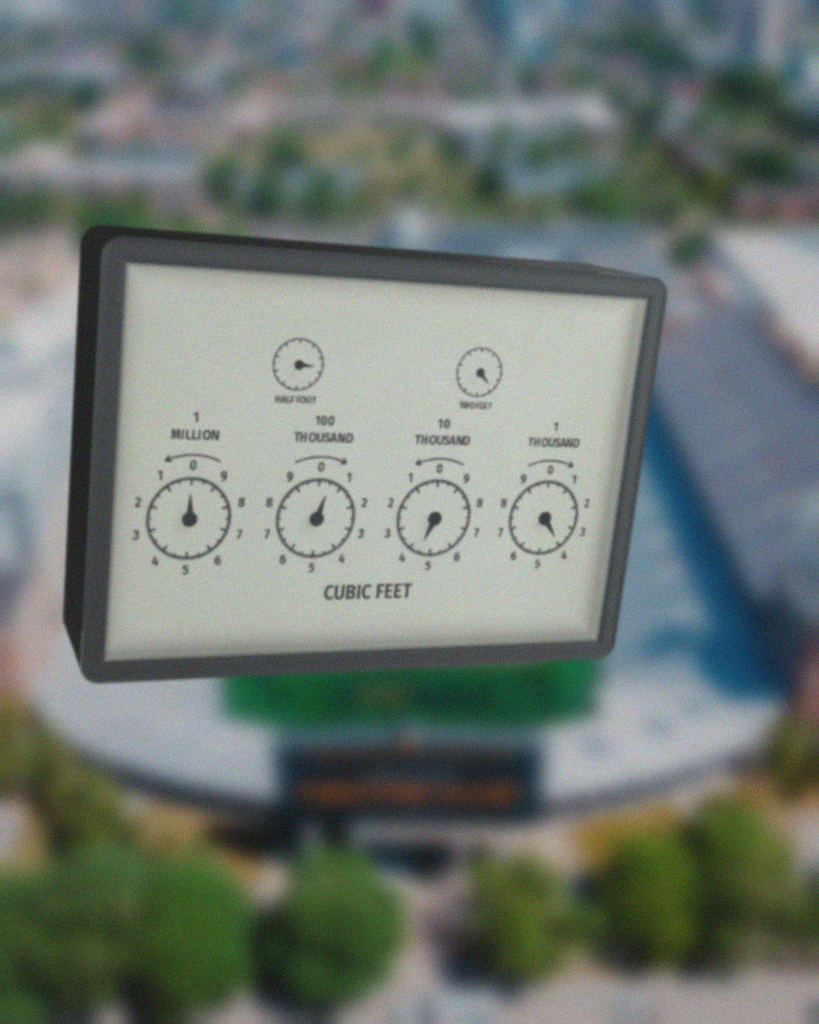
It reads **4400** ft³
